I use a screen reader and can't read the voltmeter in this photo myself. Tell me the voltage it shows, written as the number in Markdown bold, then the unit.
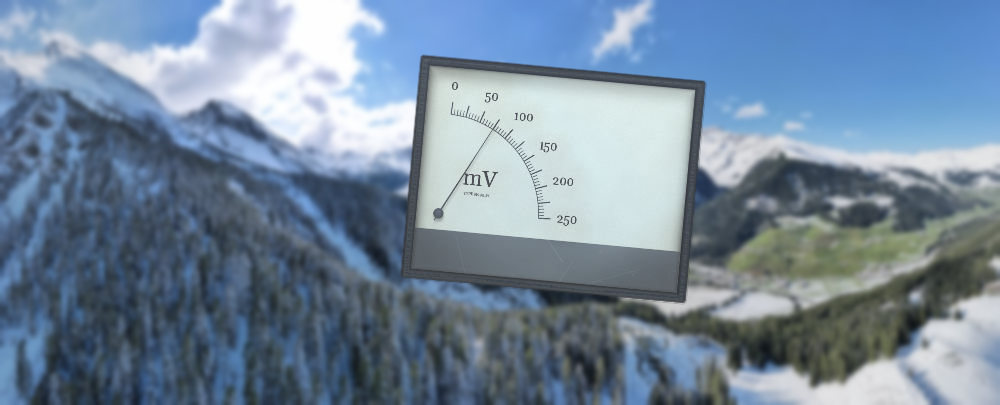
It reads **75** mV
